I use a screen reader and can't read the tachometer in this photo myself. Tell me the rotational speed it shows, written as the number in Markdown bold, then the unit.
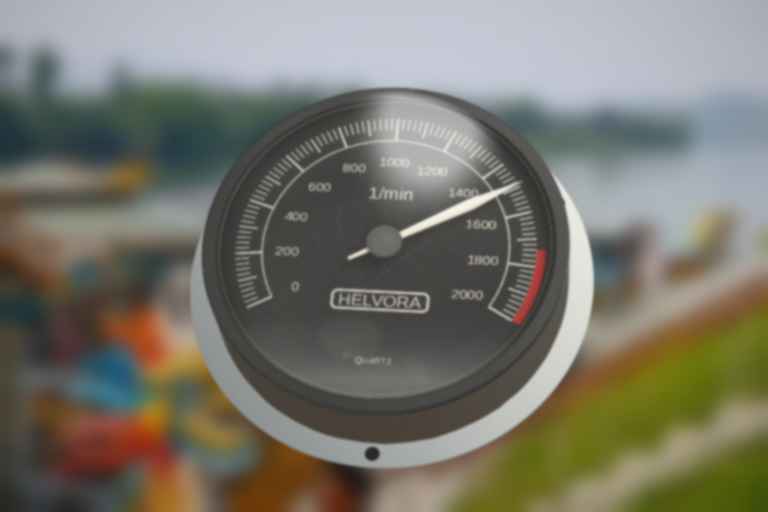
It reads **1500** rpm
